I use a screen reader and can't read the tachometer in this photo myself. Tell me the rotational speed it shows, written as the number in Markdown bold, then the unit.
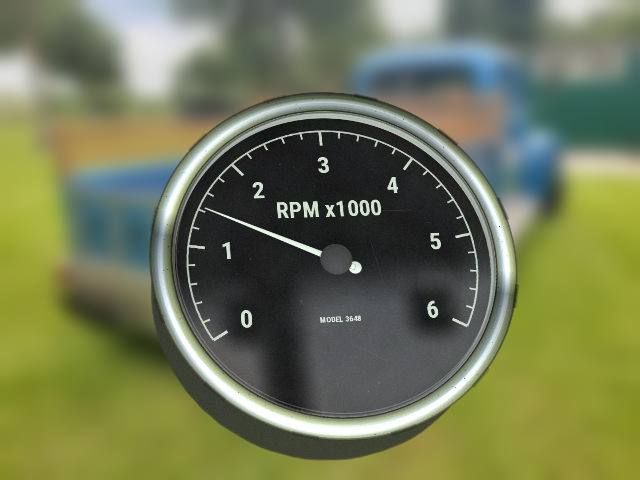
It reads **1400** rpm
